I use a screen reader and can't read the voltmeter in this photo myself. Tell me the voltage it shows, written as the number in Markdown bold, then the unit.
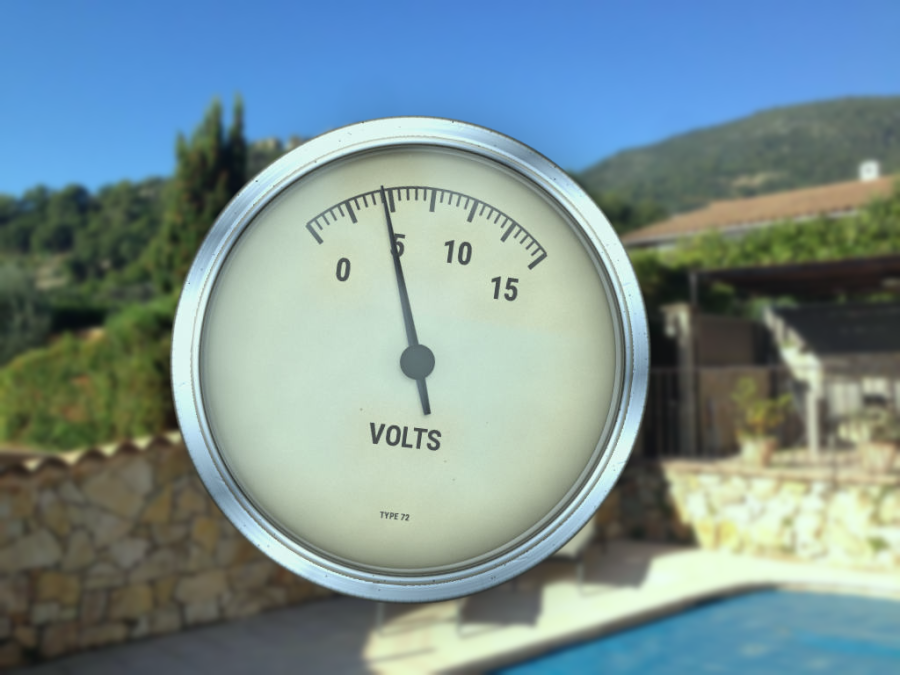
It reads **4.5** V
